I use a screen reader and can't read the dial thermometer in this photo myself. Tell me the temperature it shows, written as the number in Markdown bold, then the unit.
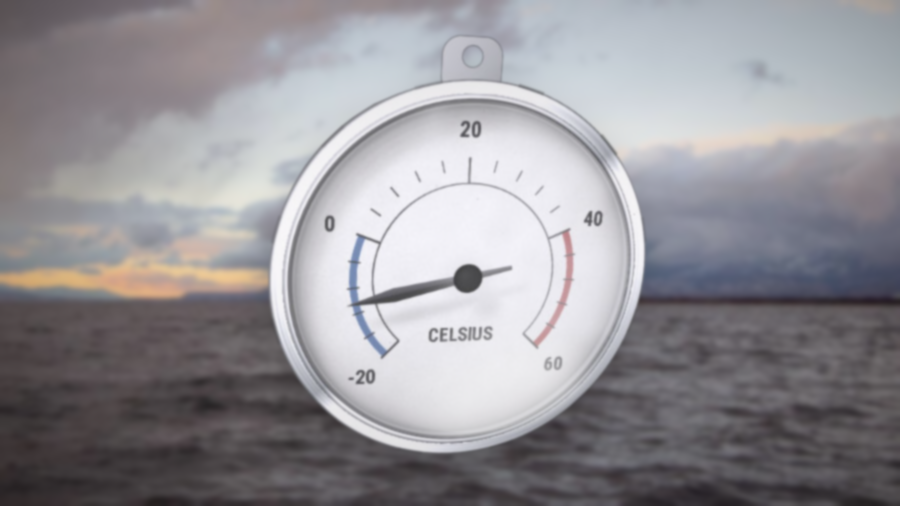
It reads **-10** °C
